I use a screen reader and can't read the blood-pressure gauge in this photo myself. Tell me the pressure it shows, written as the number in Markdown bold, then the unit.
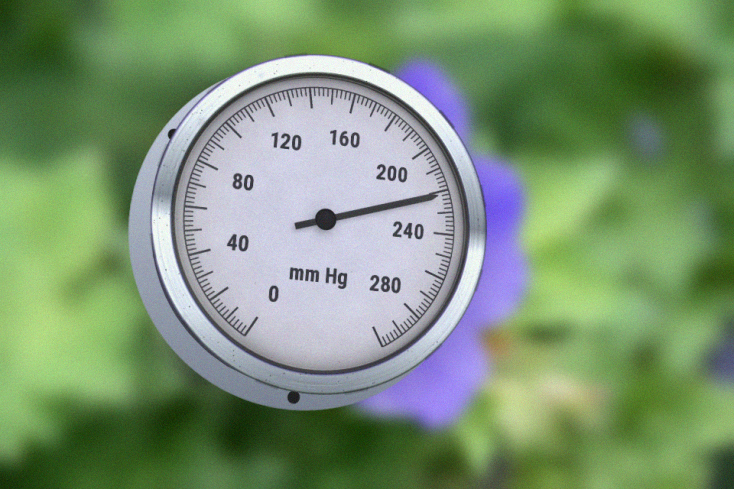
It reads **222** mmHg
